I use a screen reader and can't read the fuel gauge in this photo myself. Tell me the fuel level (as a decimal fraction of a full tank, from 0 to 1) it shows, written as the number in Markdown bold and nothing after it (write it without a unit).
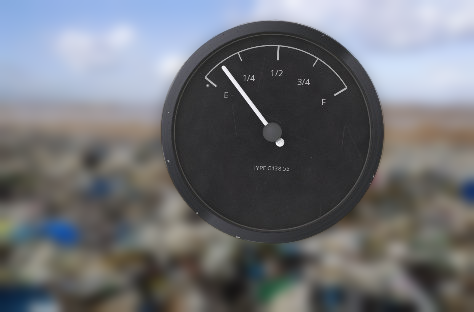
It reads **0.125**
